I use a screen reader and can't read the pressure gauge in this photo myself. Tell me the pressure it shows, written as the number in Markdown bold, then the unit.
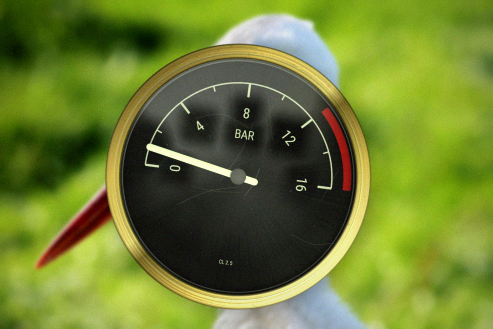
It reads **1** bar
